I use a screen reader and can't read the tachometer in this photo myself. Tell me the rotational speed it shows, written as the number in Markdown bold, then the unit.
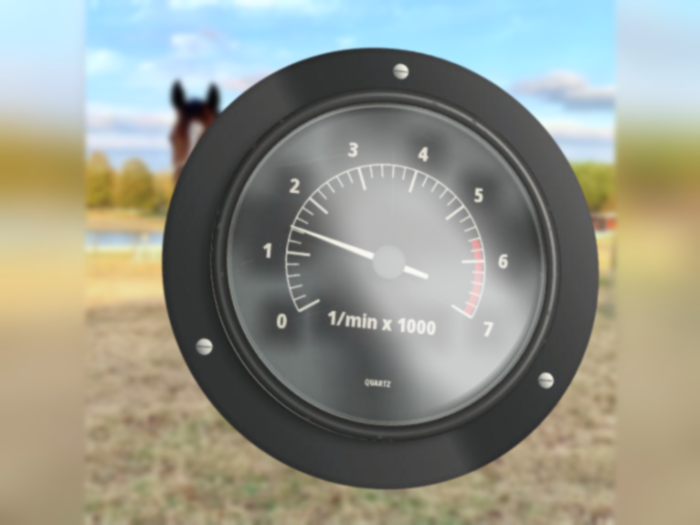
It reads **1400** rpm
